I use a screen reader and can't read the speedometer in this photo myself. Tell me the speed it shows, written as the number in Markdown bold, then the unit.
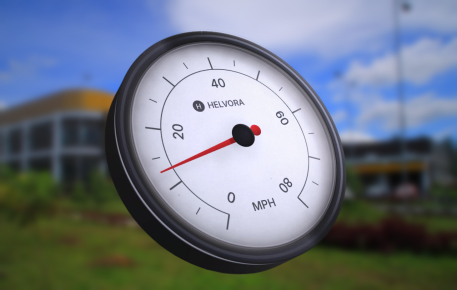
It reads **12.5** mph
